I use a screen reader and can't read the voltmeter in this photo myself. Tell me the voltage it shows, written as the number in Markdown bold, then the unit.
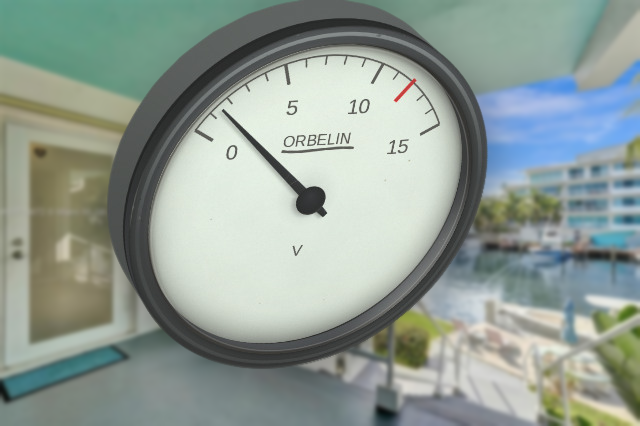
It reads **1.5** V
